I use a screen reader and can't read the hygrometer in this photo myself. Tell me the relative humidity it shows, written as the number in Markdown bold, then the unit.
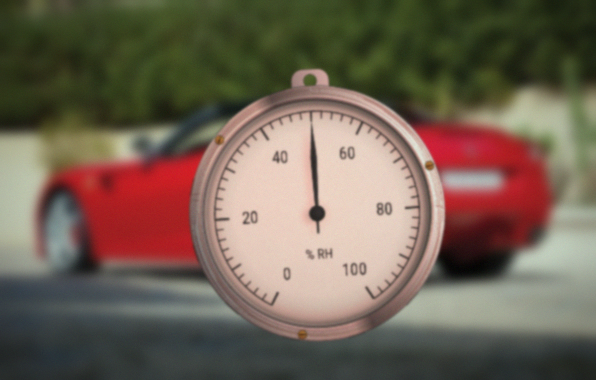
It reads **50** %
